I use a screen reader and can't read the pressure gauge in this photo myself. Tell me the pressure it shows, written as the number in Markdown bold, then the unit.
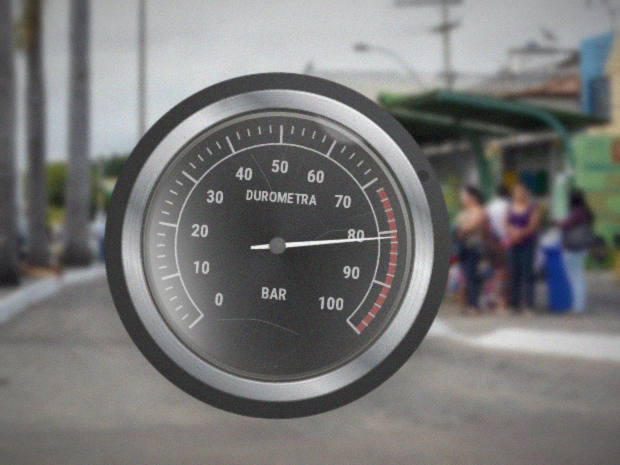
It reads **81** bar
